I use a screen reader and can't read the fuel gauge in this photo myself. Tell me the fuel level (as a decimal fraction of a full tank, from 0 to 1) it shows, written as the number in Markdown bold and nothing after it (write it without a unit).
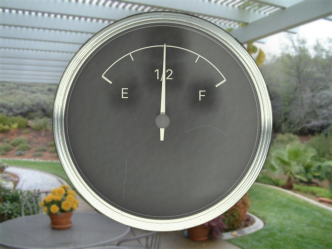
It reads **0.5**
